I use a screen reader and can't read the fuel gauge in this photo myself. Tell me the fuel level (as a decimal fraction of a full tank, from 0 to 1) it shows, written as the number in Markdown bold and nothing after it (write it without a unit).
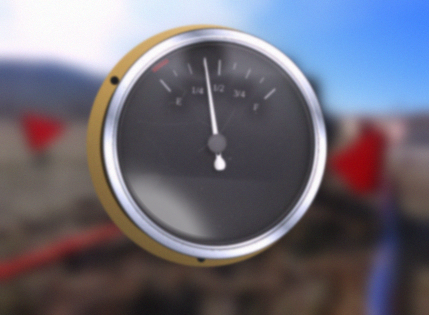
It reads **0.375**
